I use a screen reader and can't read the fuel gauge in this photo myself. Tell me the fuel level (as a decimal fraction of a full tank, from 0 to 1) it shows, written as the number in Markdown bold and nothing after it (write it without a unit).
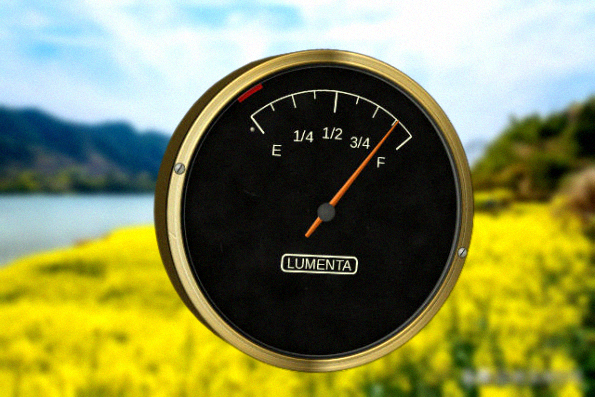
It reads **0.875**
